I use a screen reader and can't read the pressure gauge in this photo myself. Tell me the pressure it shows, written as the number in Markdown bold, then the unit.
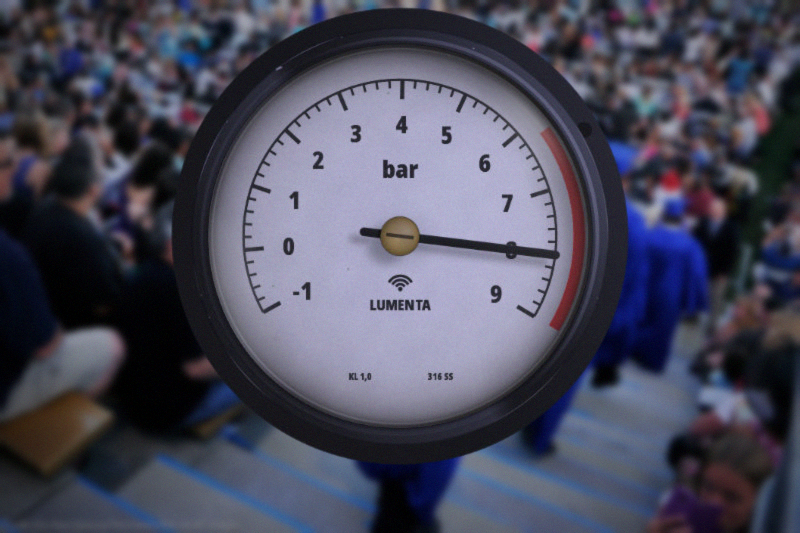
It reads **8** bar
